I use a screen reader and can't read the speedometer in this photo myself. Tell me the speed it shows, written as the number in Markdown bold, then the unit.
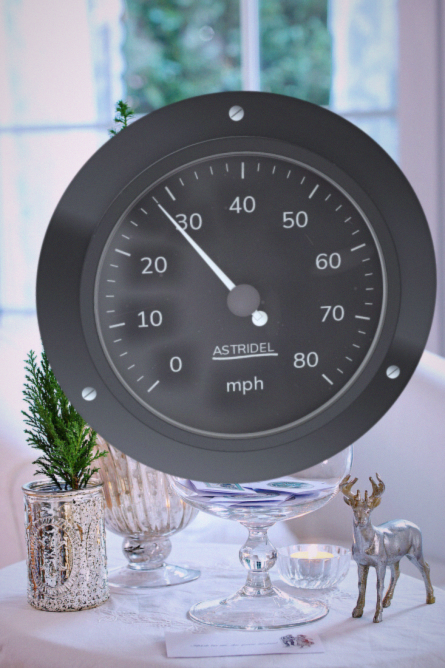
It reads **28** mph
